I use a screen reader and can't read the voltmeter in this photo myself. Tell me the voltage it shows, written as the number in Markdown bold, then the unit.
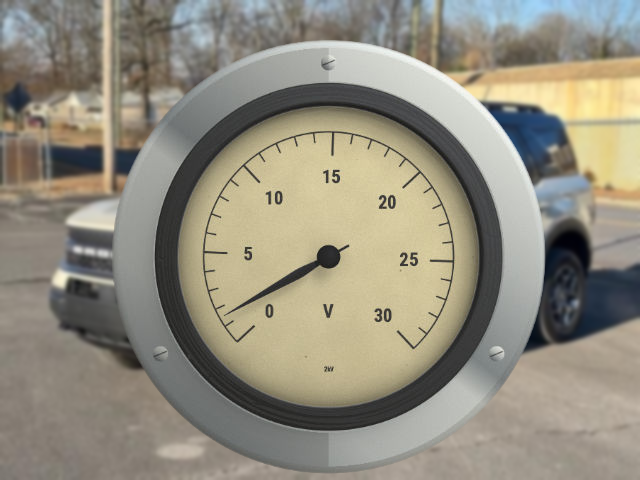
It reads **1.5** V
